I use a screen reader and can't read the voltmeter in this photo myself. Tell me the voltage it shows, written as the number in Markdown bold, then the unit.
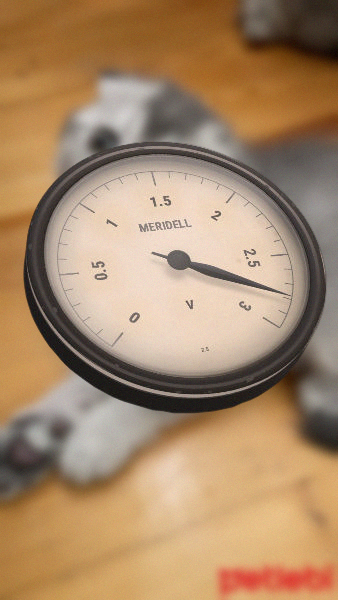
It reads **2.8** V
